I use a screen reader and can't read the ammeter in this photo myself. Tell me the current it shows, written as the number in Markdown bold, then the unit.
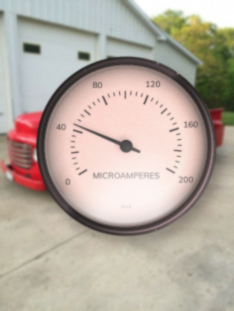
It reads **45** µA
